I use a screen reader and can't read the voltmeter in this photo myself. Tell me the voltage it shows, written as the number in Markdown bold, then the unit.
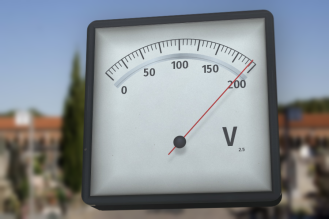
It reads **195** V
